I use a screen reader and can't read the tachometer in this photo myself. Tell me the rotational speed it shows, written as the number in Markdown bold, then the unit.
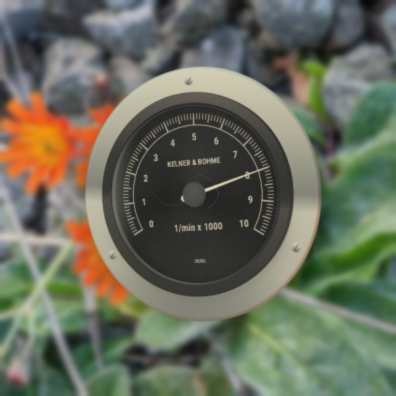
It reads **8000** rpm
